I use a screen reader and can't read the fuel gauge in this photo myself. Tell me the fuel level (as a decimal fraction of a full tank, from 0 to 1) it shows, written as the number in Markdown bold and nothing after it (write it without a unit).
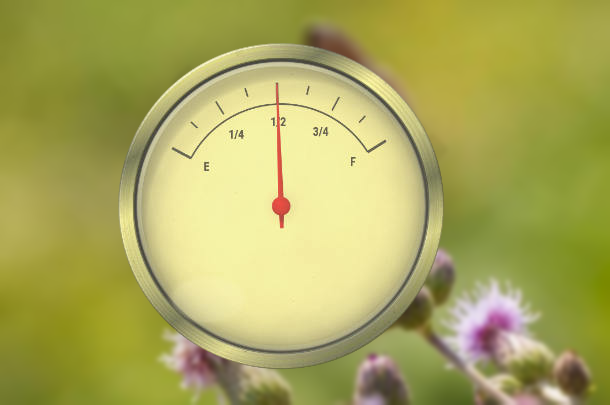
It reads **0.5**
